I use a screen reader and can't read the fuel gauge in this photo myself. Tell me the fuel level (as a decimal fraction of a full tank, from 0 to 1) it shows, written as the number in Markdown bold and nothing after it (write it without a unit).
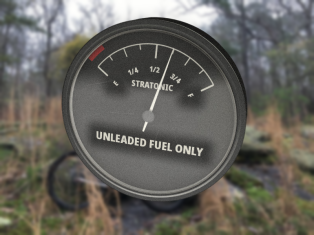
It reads **0.625**
